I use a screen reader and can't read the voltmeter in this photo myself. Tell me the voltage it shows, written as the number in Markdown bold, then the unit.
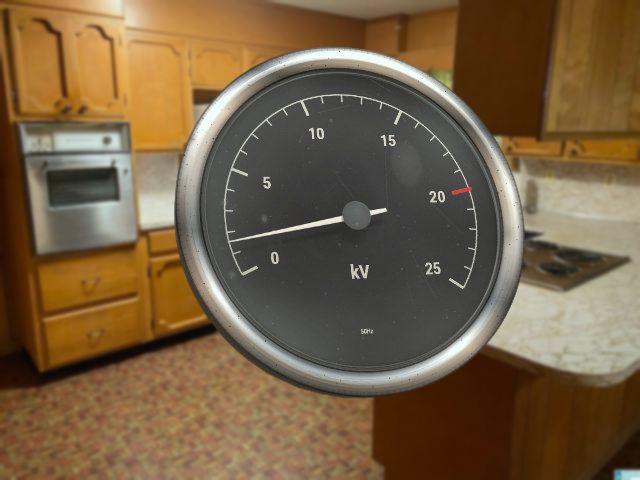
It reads **1.5** kV
